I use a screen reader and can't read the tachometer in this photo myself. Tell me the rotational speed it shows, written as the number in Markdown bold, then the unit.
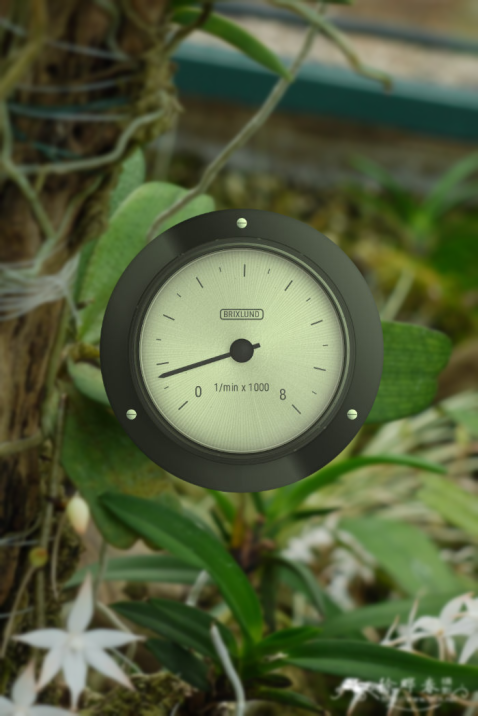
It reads **750** rpm
